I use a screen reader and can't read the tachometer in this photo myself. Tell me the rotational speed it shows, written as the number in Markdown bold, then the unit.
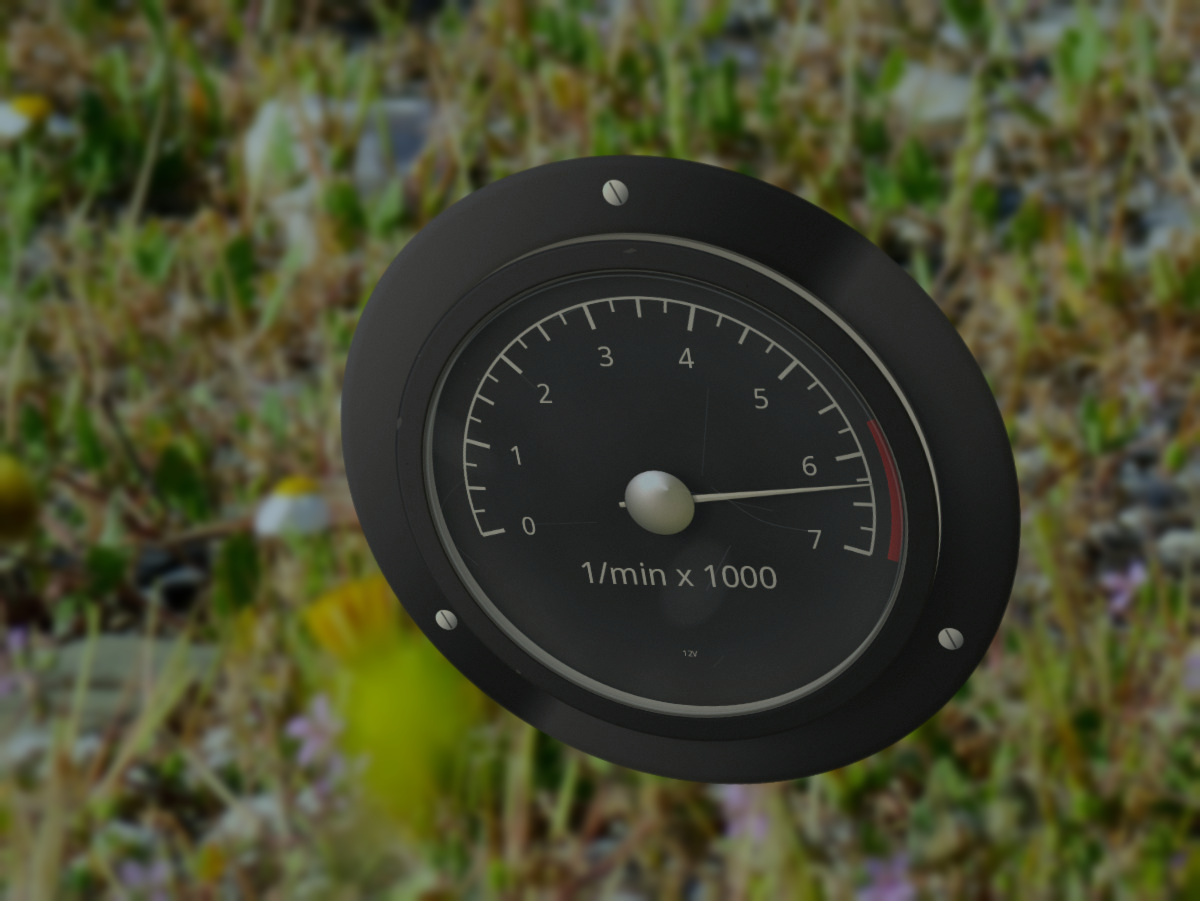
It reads **6250** rpm
